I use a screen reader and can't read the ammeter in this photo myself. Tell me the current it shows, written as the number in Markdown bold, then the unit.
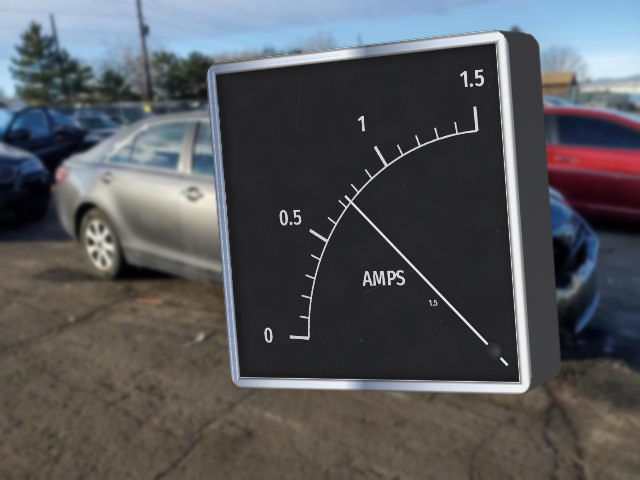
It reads **0.75** A
